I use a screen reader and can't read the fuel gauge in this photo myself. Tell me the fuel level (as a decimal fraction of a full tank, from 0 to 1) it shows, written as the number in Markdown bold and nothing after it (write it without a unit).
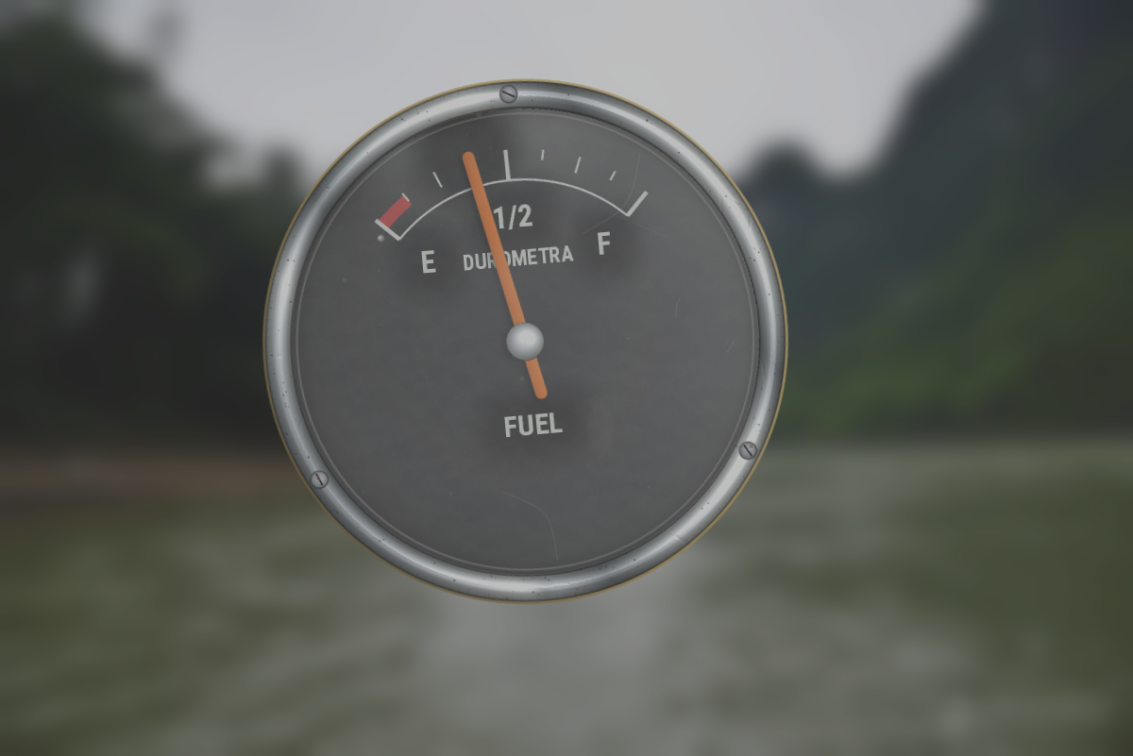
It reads **0.375**
